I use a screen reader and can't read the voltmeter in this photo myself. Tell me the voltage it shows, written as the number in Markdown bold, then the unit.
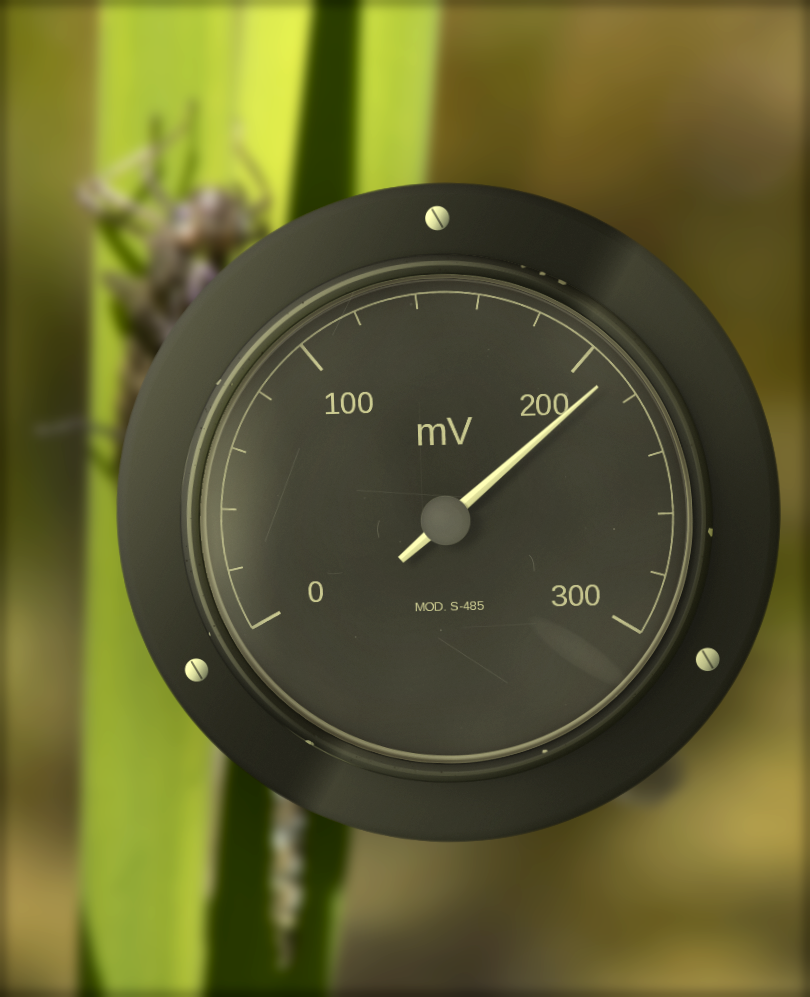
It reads **210** mV
